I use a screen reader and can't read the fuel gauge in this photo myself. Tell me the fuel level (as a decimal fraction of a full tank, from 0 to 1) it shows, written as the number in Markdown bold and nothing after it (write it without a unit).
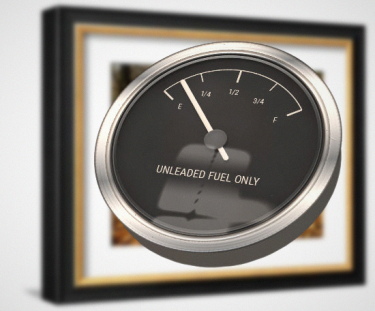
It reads **0.125**
